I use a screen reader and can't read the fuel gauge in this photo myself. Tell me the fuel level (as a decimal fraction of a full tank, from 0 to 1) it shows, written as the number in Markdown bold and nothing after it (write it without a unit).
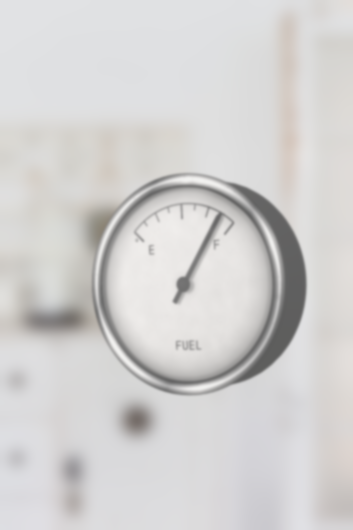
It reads **0.875**
